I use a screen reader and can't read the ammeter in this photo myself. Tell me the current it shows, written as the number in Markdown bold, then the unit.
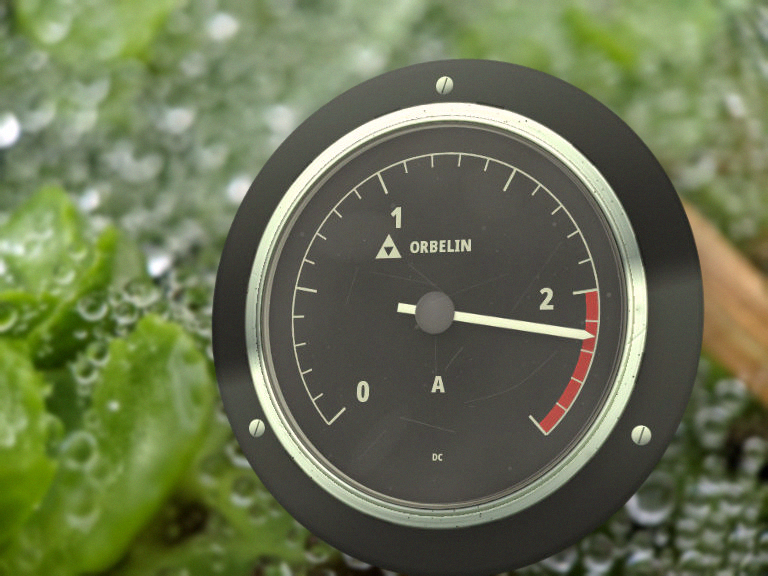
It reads **2.15** A
